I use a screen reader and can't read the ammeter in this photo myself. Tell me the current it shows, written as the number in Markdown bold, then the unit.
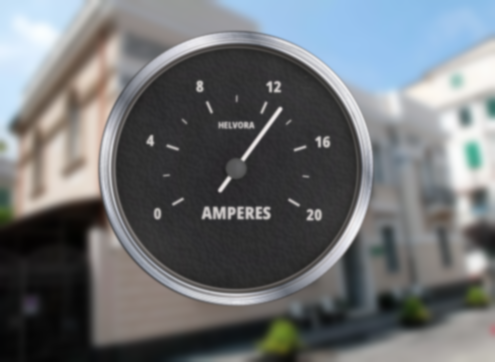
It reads **13** A
